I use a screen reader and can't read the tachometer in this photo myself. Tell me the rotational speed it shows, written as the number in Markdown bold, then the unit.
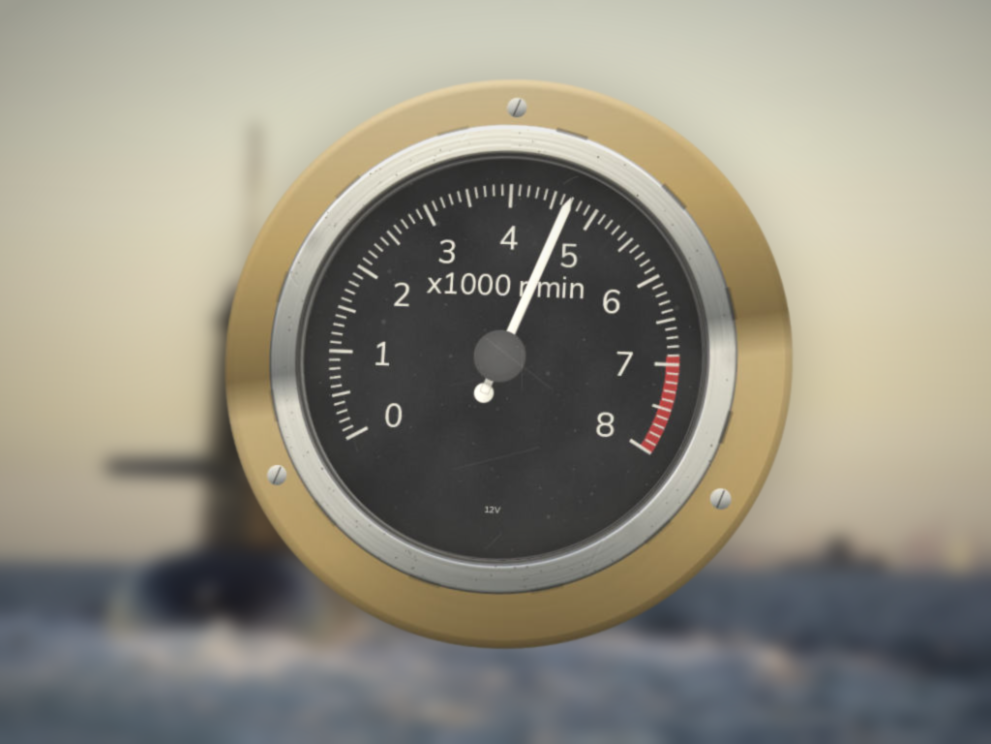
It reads **4700** rpm
